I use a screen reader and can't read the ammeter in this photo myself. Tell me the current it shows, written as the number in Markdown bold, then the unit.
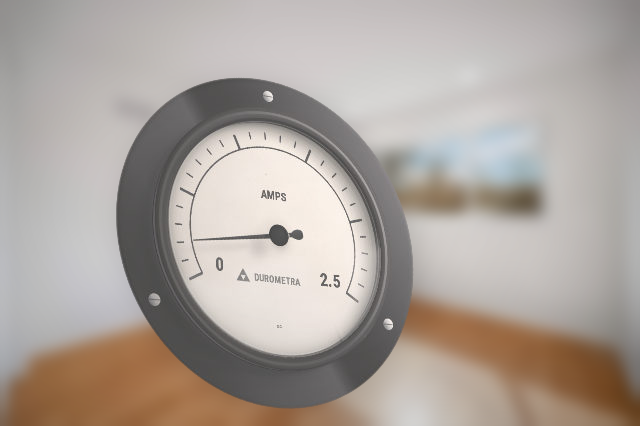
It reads **0.2** A
